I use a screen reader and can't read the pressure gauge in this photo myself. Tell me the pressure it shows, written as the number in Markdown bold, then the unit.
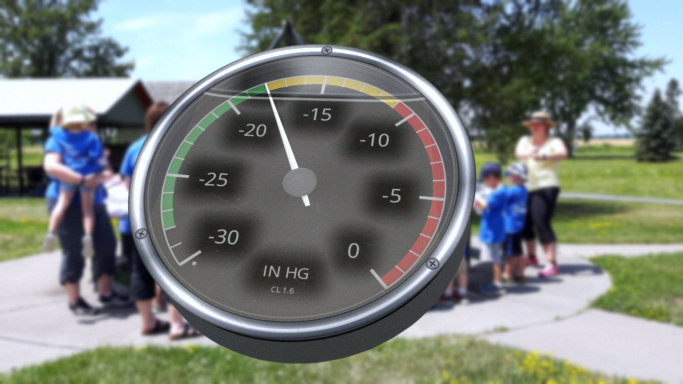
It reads **-18** inHg
